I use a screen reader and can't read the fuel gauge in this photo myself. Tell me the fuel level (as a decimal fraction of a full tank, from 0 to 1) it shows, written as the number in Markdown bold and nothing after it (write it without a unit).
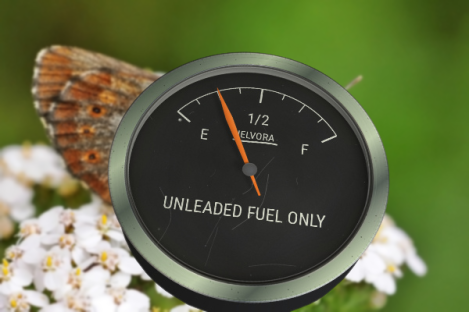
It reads **0.25**
